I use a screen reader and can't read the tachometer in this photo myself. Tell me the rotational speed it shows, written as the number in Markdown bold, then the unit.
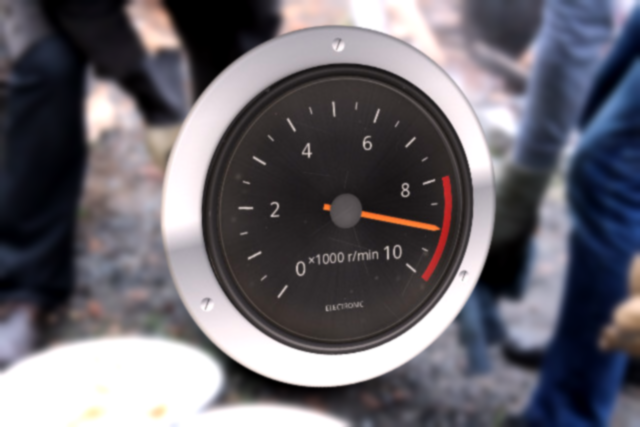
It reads **9000** rpm
